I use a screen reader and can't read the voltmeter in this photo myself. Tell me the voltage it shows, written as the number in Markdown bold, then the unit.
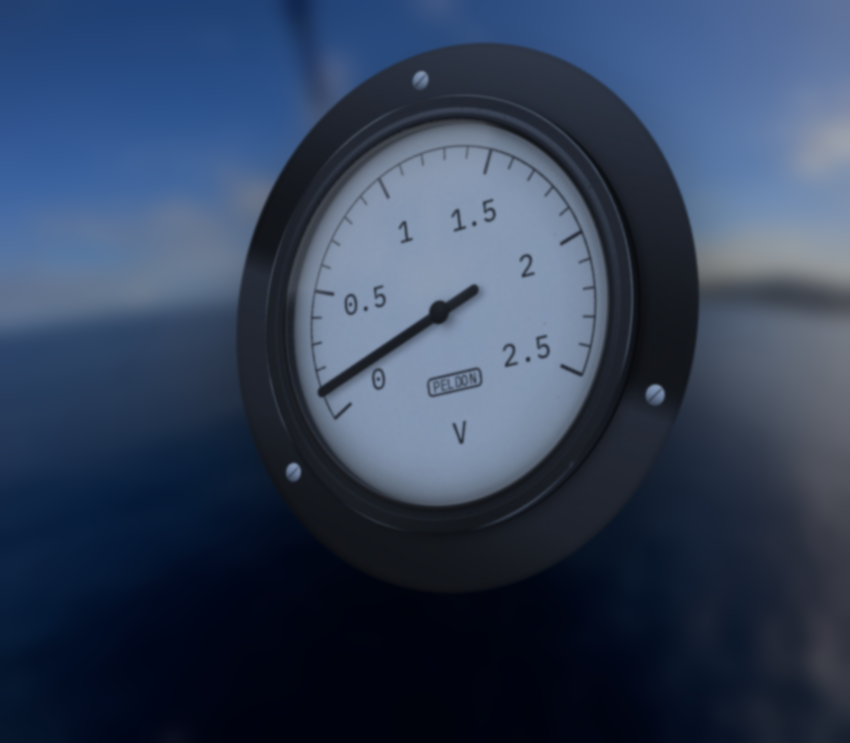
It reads **0.1** V
